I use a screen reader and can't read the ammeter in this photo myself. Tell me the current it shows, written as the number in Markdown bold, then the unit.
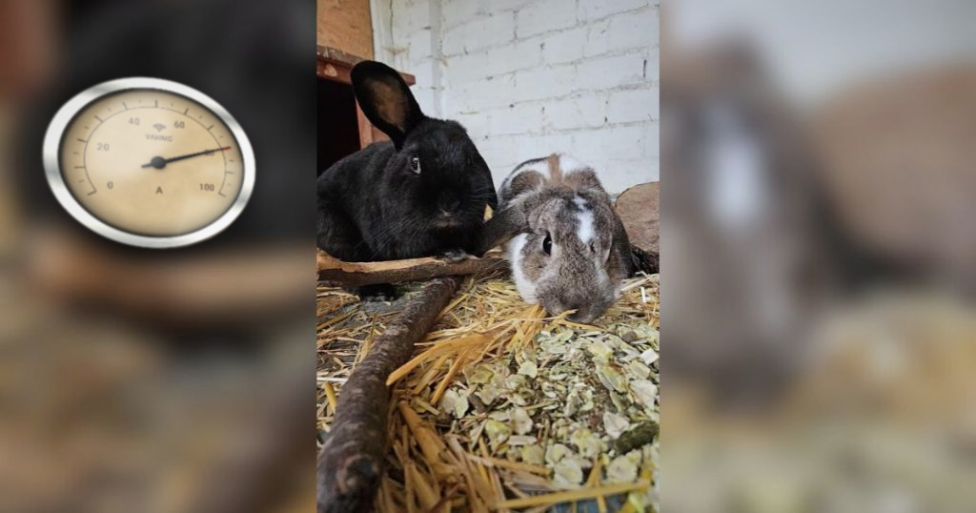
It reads **80** A
